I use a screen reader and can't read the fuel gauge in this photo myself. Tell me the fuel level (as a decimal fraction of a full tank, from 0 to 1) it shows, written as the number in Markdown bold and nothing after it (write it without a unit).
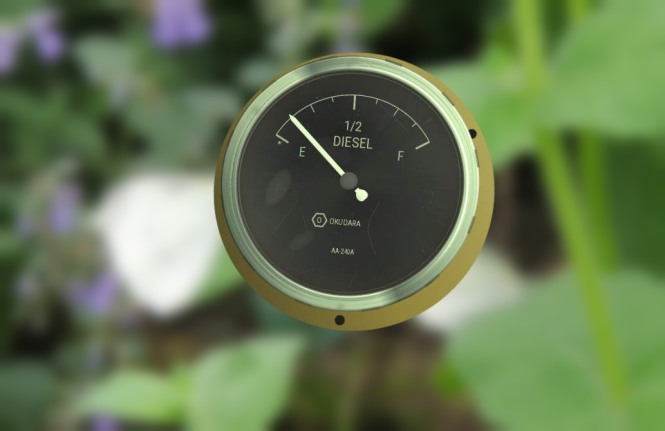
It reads **0.125**
